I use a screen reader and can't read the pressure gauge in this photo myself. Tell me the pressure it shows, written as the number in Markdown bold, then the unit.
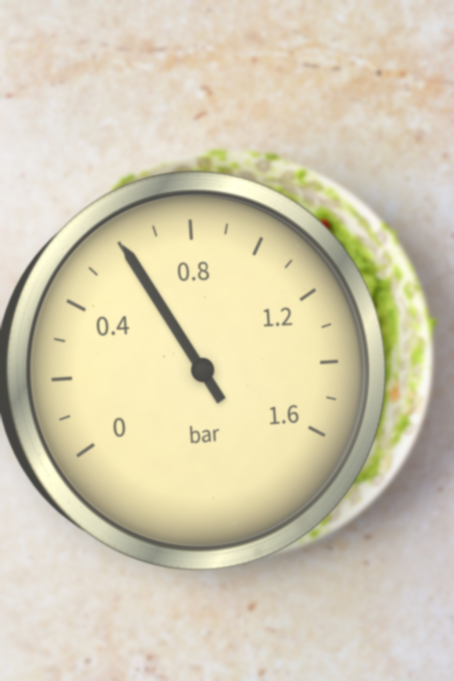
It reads **0.6** bar
